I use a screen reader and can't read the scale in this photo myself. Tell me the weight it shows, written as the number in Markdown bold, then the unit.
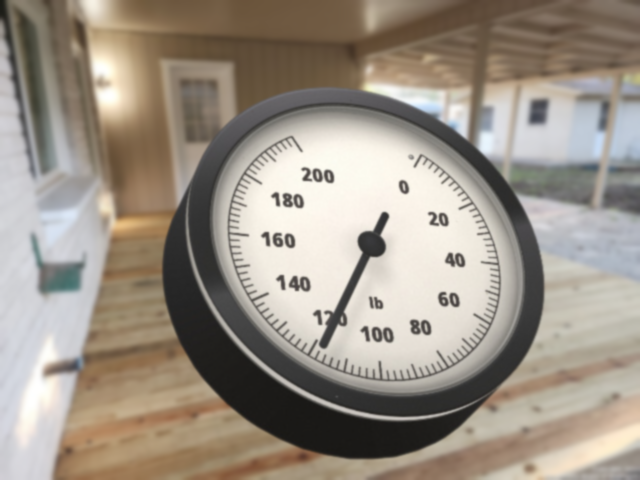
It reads **118** lb
